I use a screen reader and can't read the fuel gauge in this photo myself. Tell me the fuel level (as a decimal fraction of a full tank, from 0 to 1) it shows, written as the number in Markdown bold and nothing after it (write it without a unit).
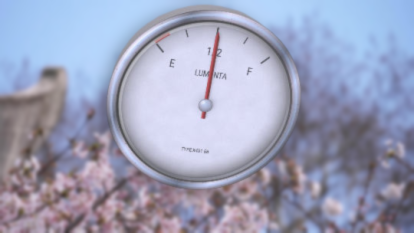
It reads **0.5**
